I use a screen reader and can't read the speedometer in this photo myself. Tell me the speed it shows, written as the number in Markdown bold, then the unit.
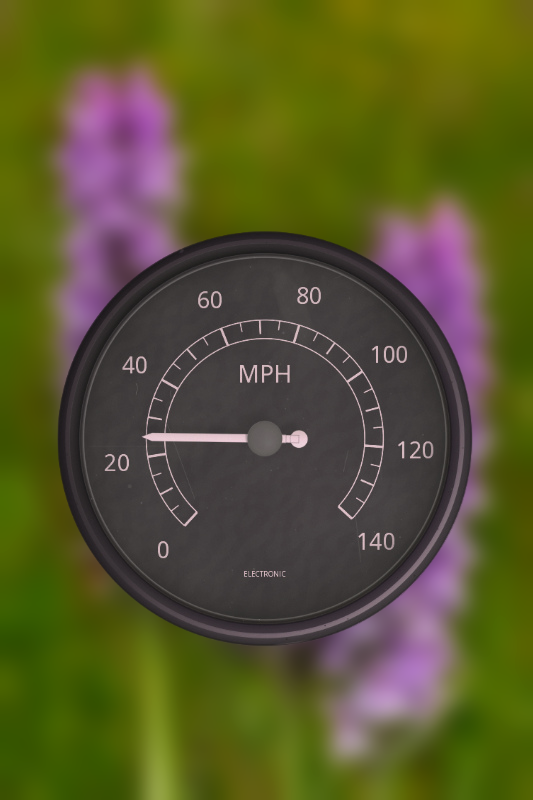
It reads **25** mph
